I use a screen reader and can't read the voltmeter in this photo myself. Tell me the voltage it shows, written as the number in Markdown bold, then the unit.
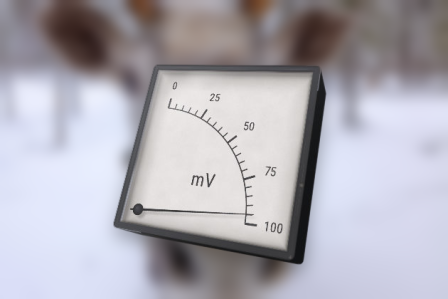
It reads **95** mV
